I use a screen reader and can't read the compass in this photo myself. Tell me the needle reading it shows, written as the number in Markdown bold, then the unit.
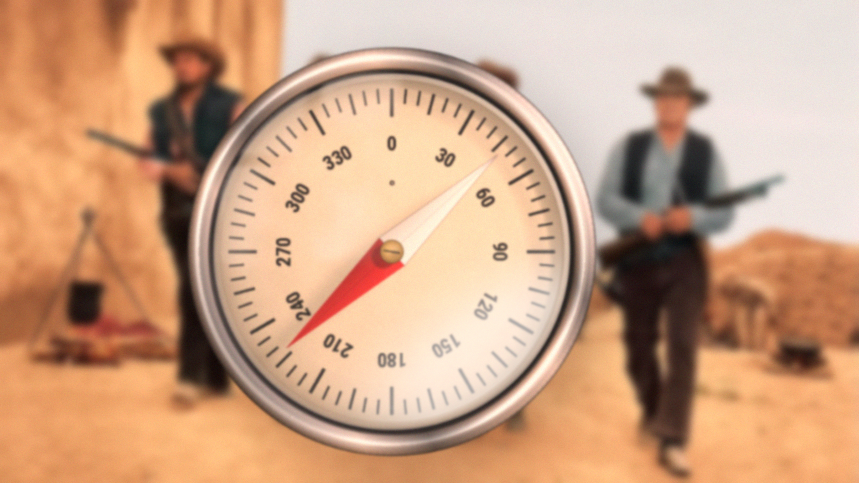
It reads **227.5** °
